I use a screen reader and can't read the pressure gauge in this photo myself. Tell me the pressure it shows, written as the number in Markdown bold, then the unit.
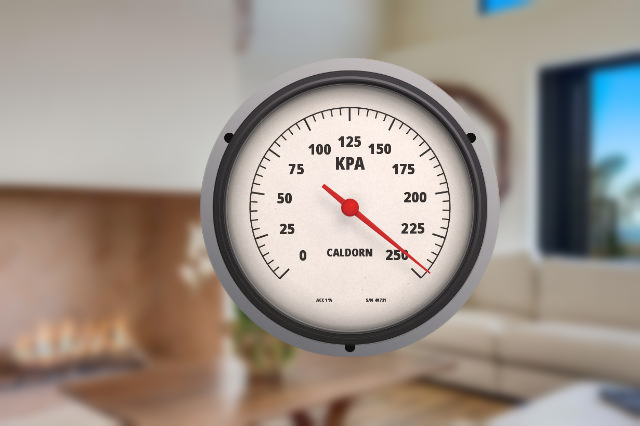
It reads **245** kPa
